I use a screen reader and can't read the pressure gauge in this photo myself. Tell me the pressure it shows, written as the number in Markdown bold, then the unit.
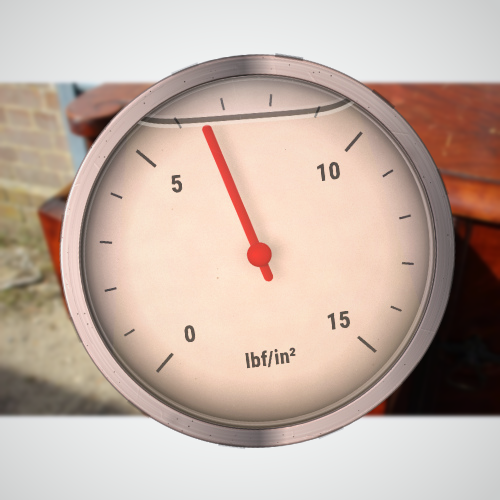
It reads **6.5** psi
